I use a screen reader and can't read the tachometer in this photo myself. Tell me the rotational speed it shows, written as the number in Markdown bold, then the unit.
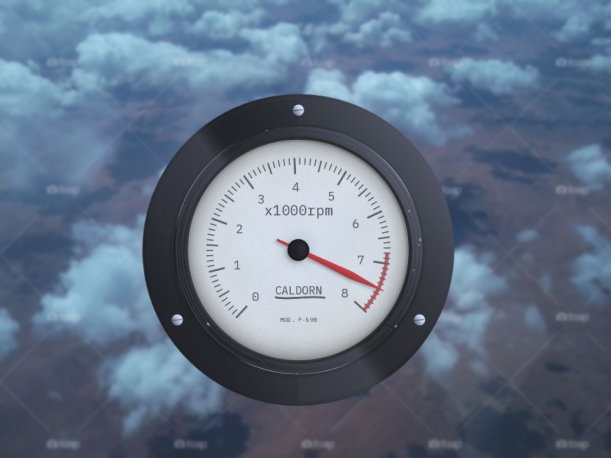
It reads **7500** rpm
